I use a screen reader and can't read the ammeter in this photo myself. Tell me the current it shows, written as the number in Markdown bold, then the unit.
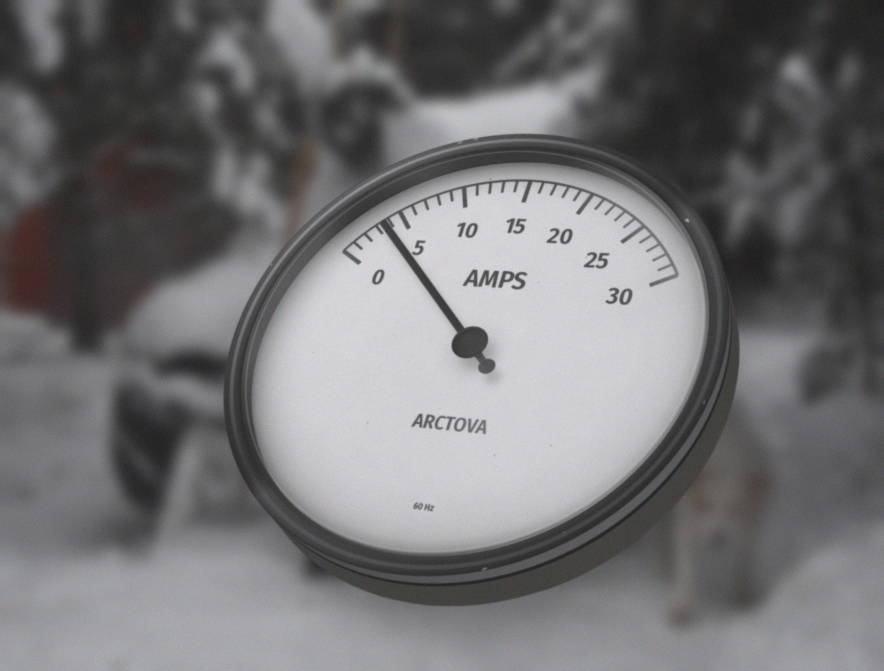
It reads **3.5** A
